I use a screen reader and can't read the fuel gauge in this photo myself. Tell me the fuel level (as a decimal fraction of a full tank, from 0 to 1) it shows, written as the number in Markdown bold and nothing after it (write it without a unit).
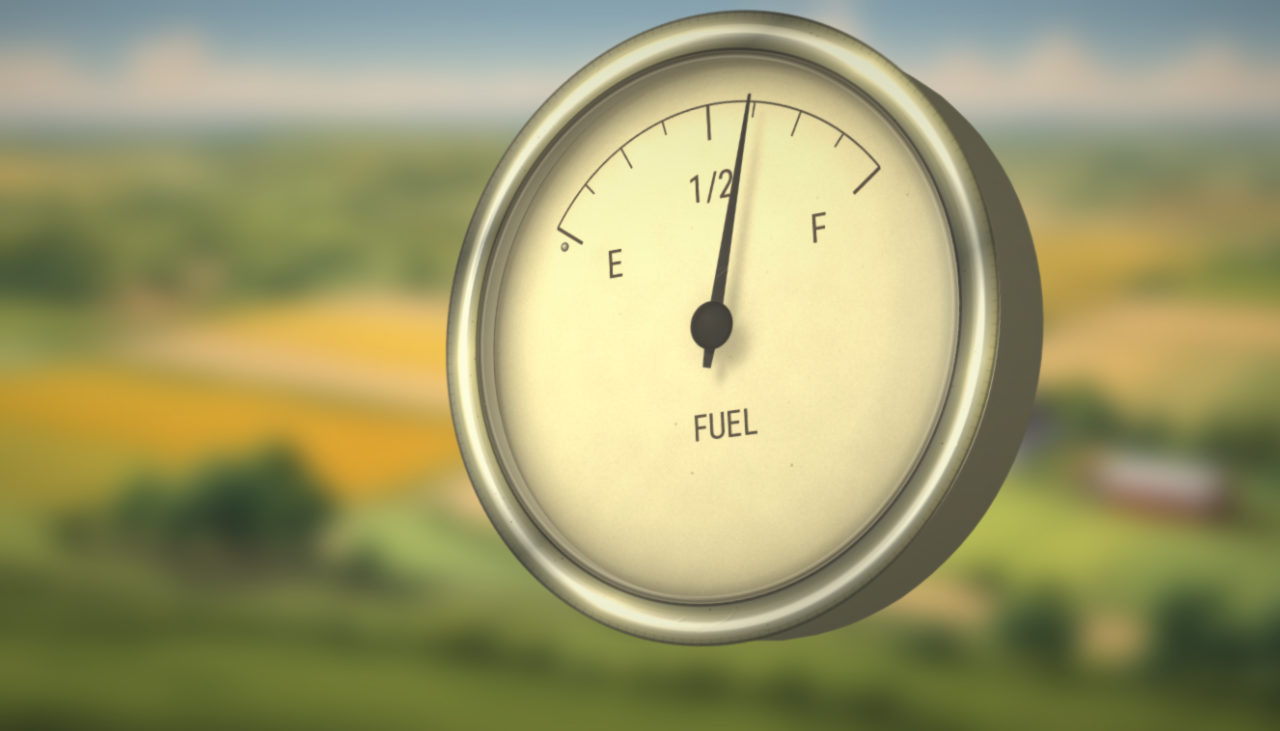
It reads **0.625**
